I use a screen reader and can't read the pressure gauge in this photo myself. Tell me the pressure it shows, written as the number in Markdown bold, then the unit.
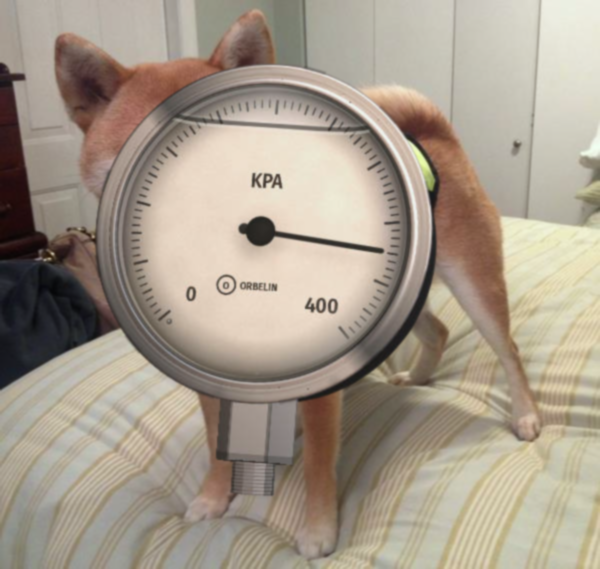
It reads **340** kPa
